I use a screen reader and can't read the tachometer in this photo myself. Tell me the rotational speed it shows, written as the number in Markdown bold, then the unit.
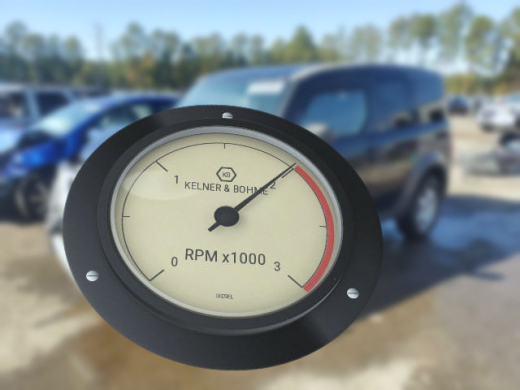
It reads **2000** rpm
